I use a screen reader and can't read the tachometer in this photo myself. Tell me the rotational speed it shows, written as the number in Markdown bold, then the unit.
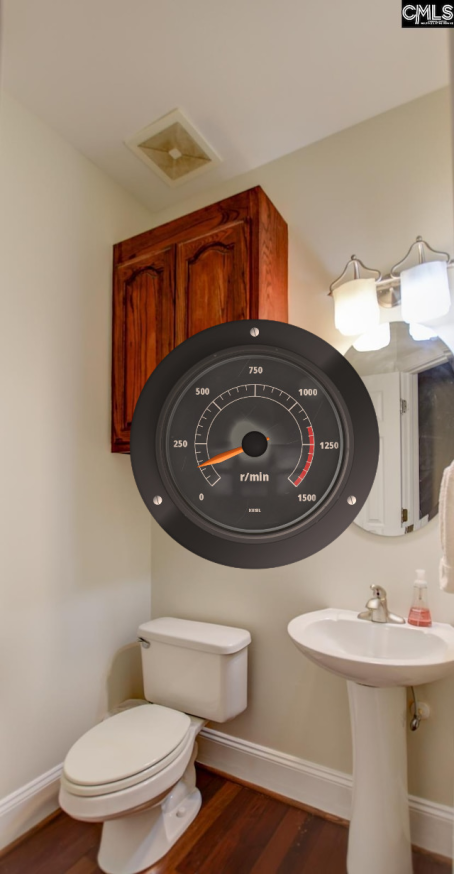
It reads **125** rpm
